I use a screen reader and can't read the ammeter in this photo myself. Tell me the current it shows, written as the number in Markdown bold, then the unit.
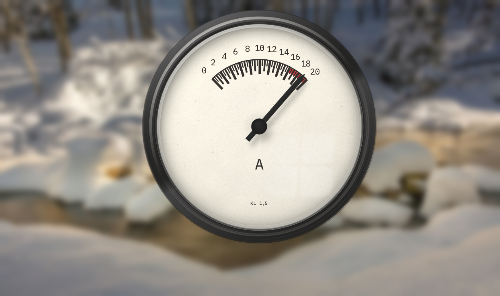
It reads **19** A
